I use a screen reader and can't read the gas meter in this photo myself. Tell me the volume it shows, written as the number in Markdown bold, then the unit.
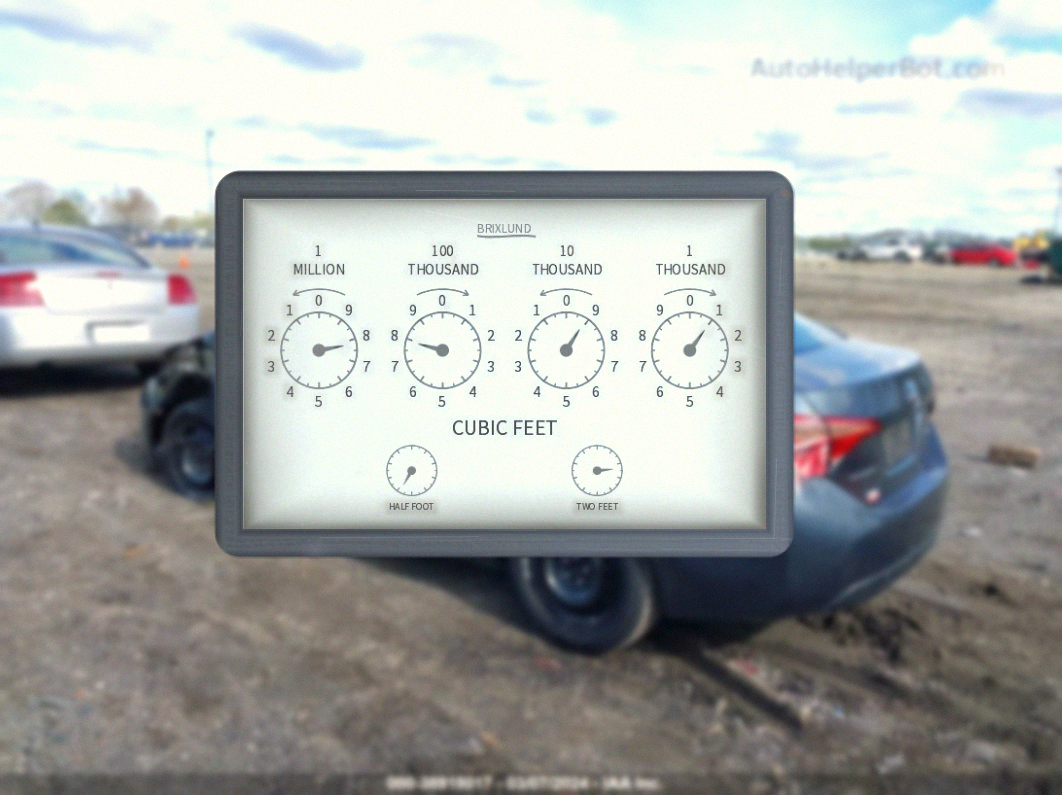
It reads **779100** ft³
